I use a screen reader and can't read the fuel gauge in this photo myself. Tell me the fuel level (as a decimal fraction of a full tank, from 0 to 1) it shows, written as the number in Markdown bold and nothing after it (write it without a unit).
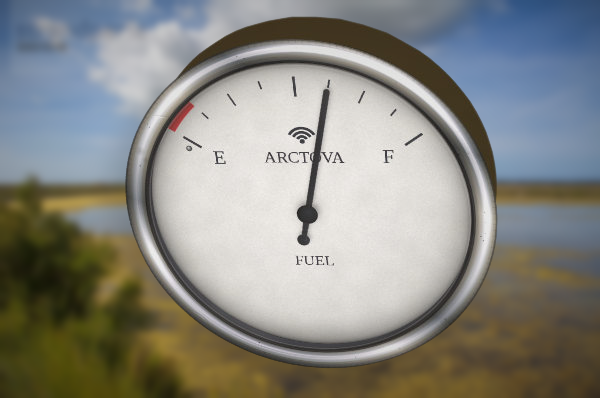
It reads **0.625**
